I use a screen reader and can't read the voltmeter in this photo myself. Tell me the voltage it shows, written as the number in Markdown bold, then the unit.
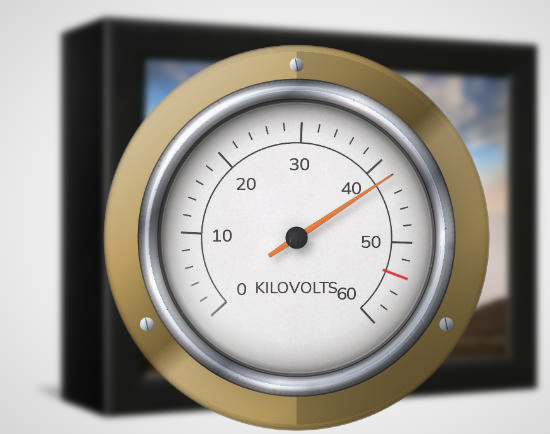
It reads **42** kV
